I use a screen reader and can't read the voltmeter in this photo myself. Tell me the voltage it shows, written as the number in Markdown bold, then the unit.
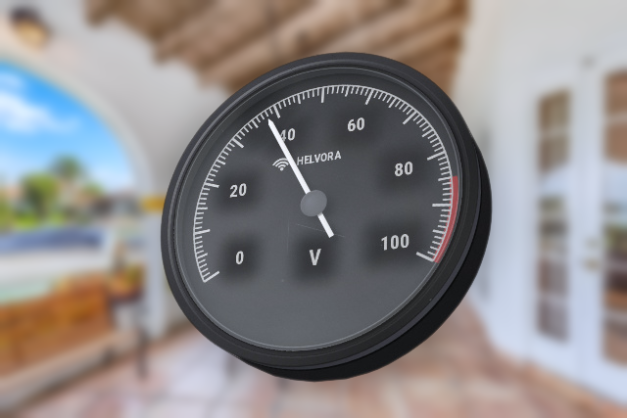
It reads **38** V
